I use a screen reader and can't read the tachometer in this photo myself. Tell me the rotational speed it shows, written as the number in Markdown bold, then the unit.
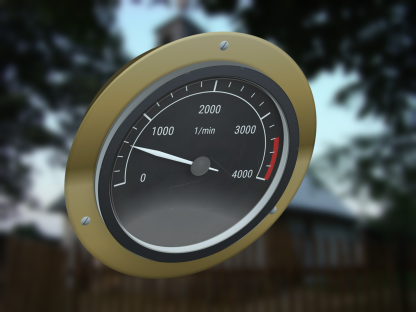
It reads **600** rpm
